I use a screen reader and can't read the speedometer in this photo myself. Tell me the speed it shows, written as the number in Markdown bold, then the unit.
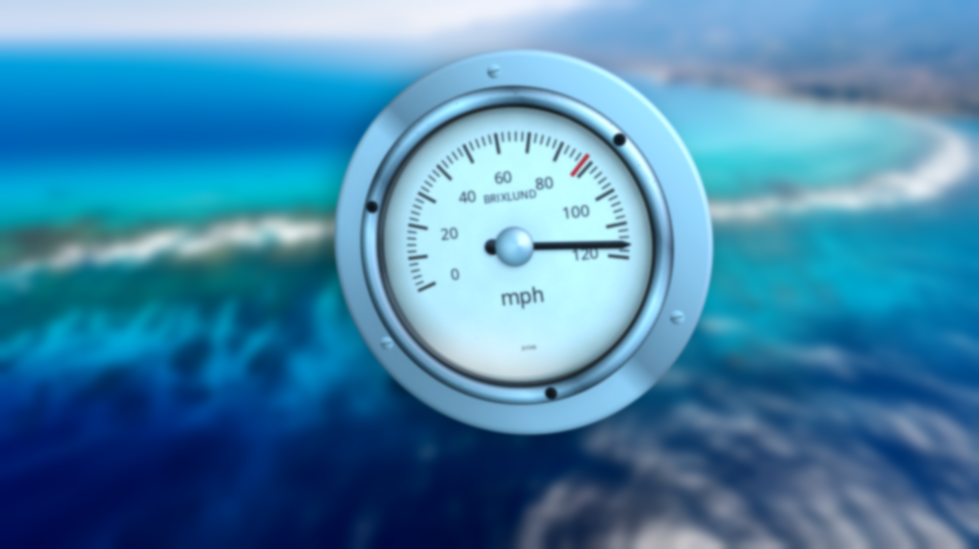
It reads **116** mph
